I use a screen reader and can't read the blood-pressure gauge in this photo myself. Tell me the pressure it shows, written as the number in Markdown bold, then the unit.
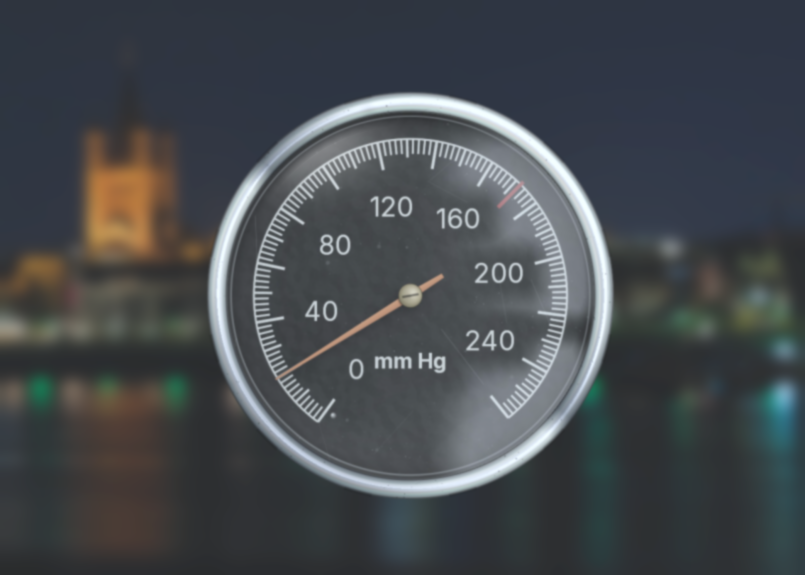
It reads **20** mmHg
